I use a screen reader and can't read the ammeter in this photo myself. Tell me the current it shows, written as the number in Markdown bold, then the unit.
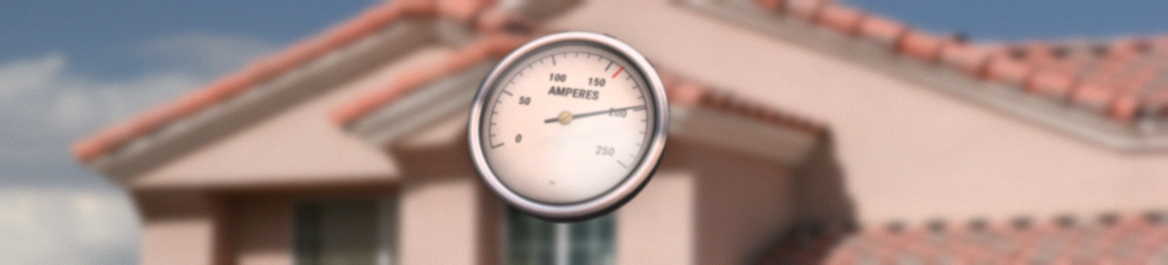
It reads **200** A
